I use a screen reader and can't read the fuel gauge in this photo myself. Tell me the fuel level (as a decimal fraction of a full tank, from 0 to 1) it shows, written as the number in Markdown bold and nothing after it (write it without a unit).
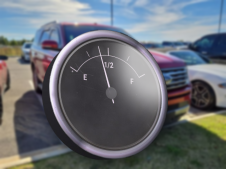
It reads **0.375**
